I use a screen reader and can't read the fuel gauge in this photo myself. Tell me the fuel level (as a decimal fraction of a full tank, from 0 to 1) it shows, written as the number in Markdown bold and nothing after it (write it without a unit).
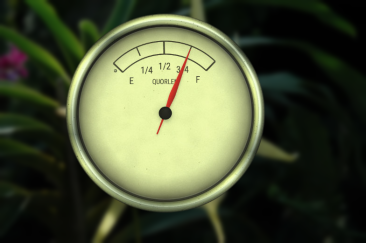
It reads **0.75**
